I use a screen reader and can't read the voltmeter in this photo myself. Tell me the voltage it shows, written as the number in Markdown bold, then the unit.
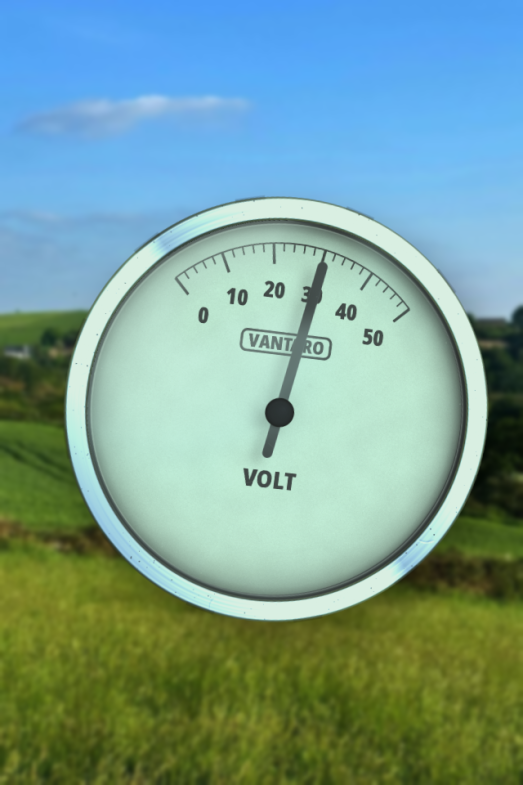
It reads **30** V
